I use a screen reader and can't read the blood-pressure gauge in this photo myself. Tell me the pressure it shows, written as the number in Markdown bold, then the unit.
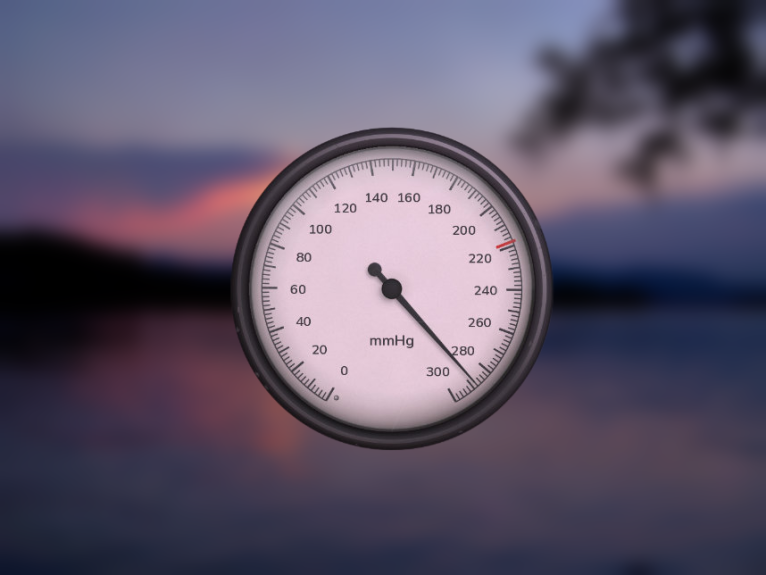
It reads **288** mmHg
